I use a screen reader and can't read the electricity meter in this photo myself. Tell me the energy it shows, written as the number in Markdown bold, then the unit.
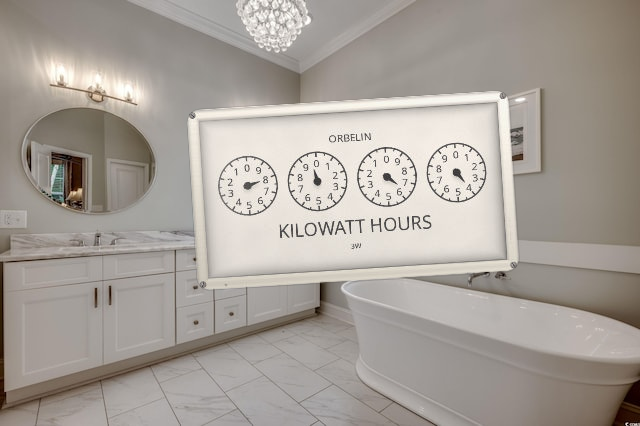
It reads **7964** kWh
